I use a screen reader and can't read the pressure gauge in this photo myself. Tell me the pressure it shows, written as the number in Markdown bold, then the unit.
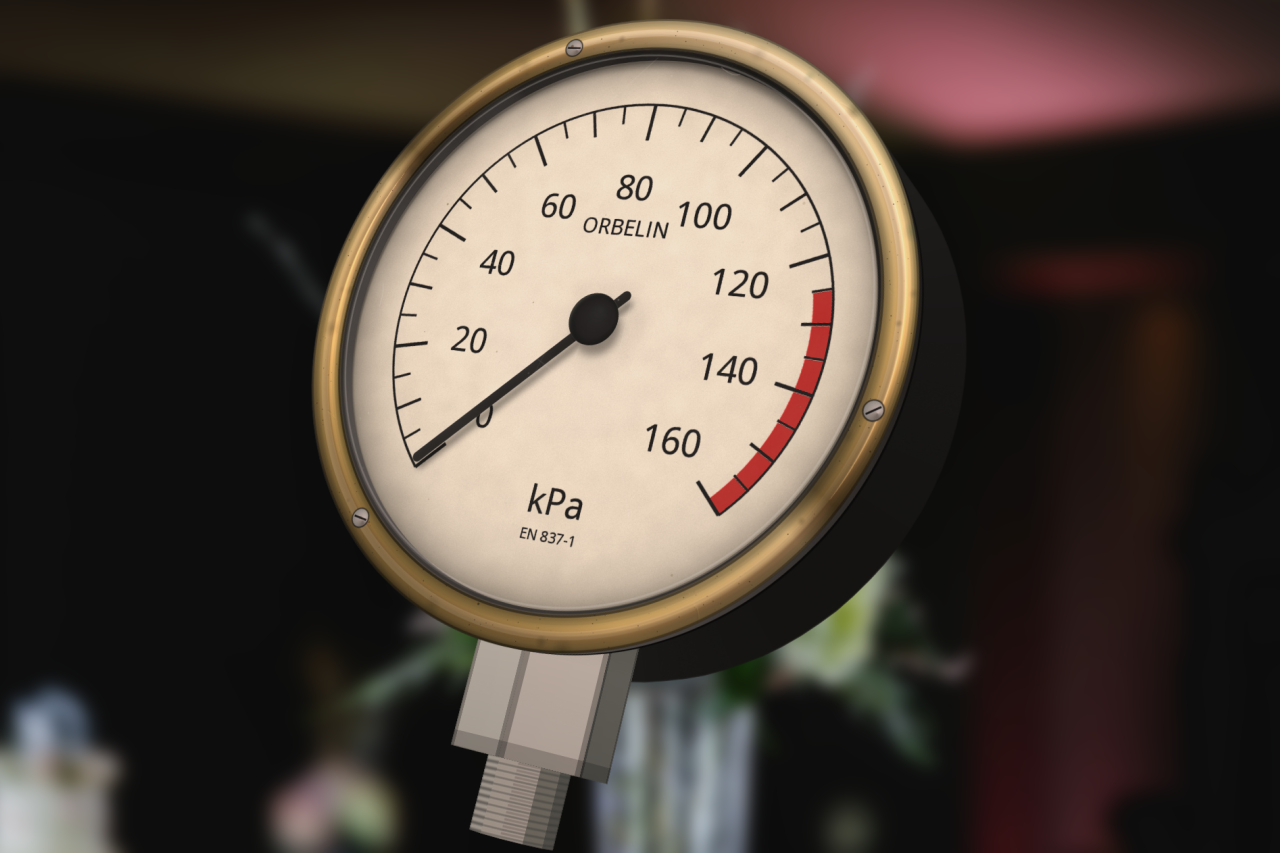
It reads **0** kPa
